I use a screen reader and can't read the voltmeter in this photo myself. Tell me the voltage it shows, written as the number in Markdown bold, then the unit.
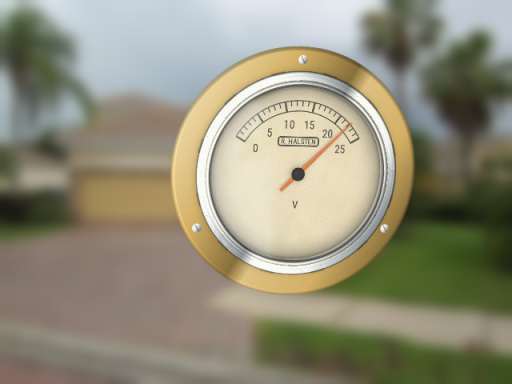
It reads **22** V
